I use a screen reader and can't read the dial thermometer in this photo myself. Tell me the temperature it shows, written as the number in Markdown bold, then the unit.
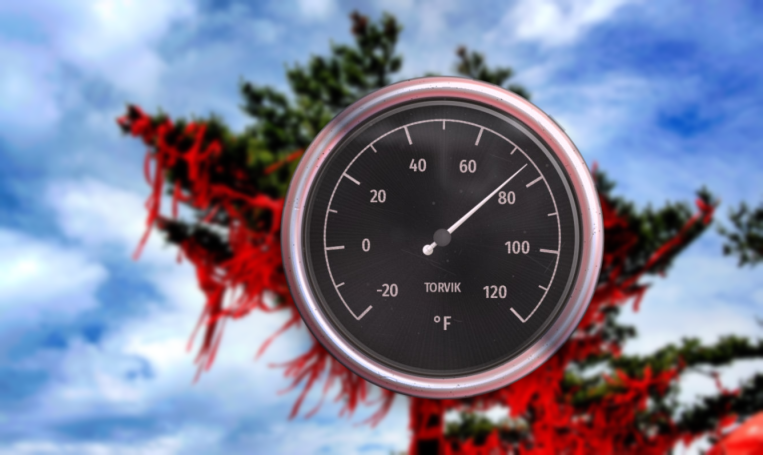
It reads **75** °F
